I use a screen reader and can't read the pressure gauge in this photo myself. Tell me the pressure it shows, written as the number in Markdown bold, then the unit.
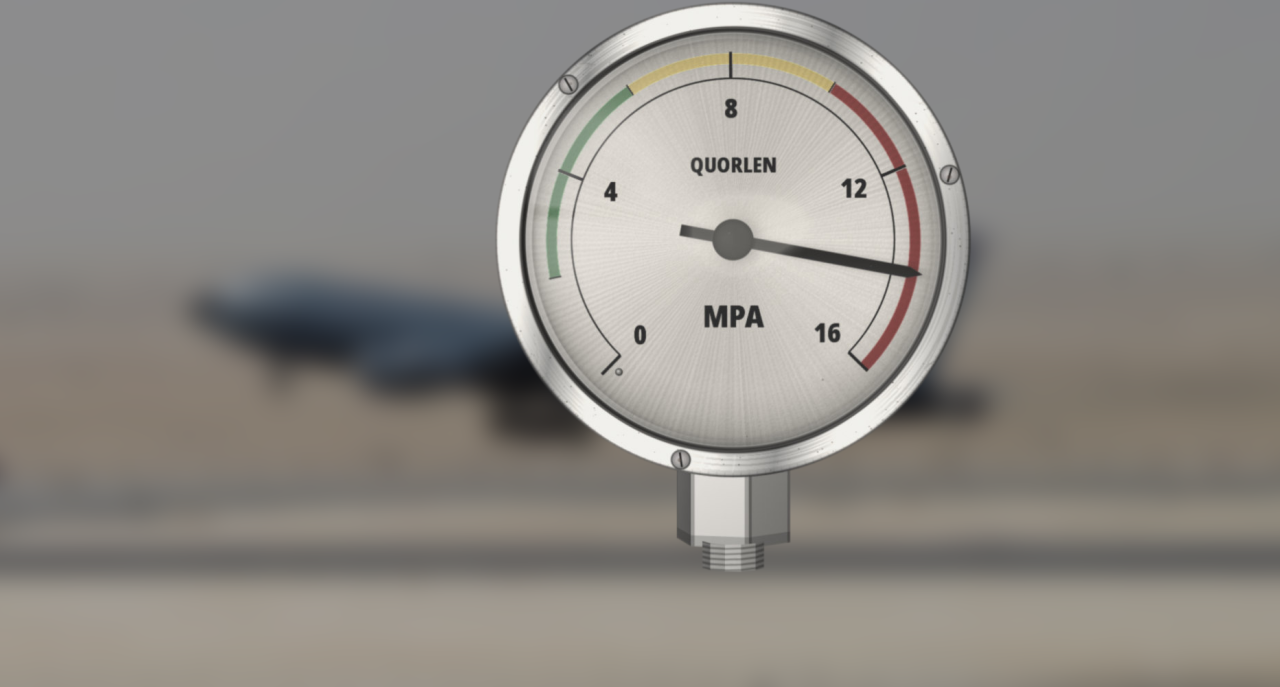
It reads **14** MPa
